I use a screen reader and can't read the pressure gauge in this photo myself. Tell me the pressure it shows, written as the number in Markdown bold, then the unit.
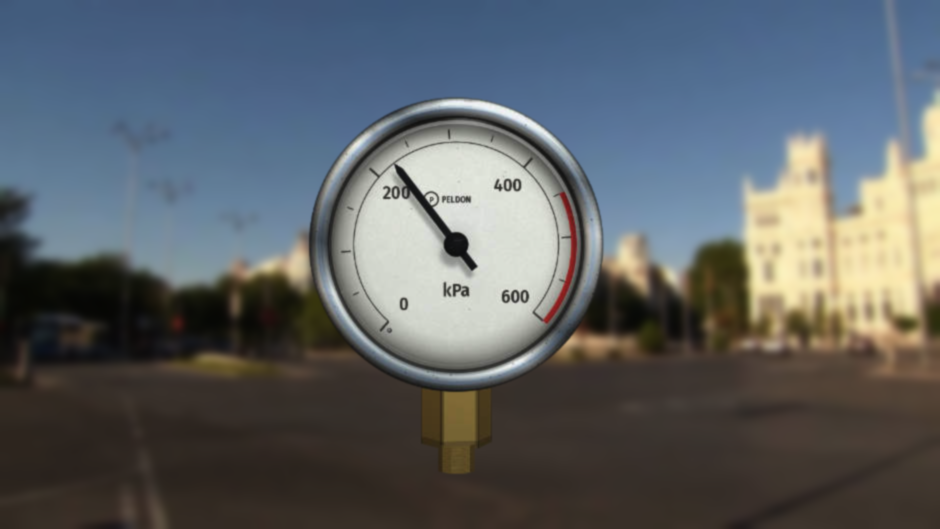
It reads **225** kPa
